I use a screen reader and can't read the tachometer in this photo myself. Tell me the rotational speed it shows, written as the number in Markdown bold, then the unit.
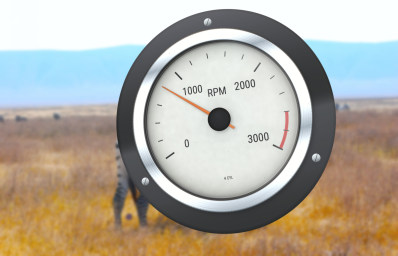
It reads **800** rpm
